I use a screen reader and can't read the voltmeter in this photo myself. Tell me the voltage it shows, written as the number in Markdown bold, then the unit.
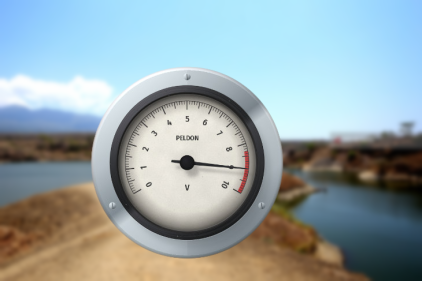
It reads **9** V
